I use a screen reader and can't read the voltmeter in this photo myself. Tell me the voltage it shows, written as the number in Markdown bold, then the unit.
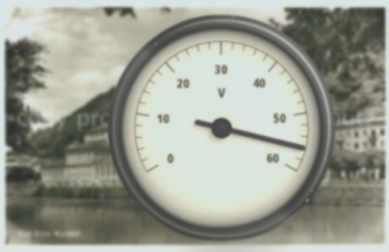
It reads **56** V
